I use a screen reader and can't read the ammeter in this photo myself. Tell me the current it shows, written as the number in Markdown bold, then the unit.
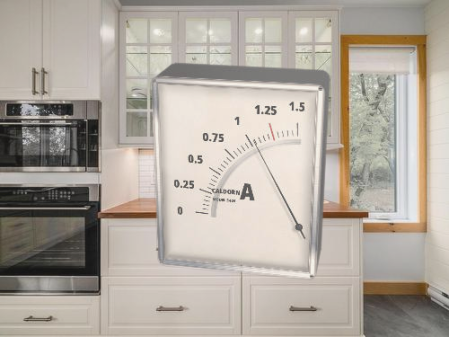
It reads **1.05** A
